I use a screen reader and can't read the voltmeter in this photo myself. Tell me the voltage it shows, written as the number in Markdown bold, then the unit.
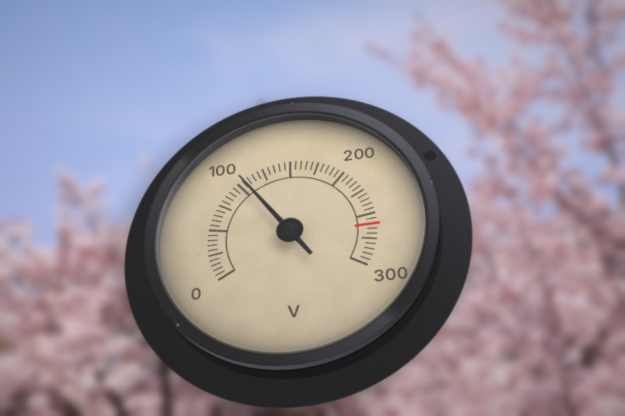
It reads **105** V
